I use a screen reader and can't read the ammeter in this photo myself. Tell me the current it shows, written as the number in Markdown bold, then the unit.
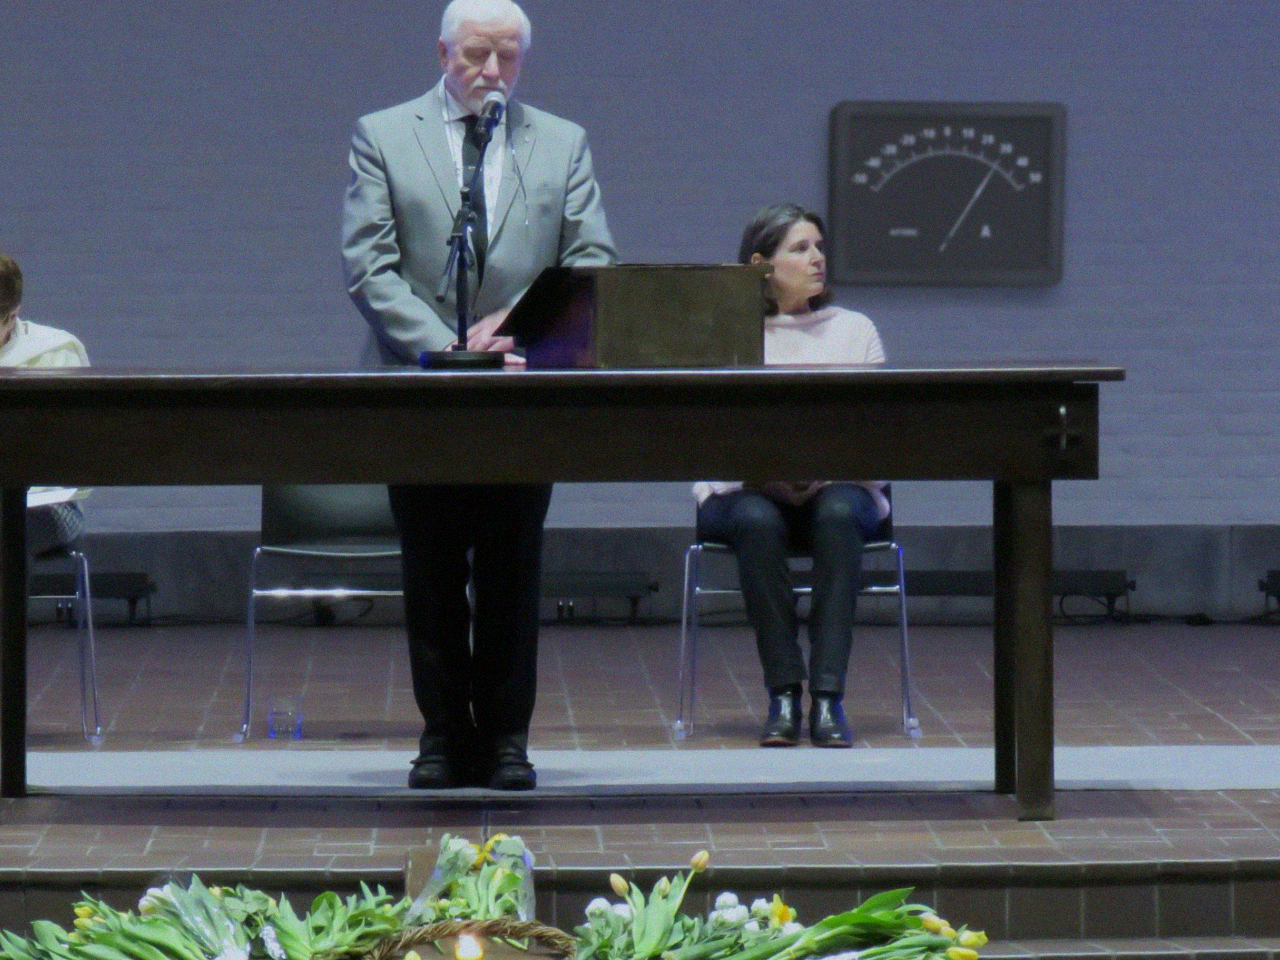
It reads **30** A
